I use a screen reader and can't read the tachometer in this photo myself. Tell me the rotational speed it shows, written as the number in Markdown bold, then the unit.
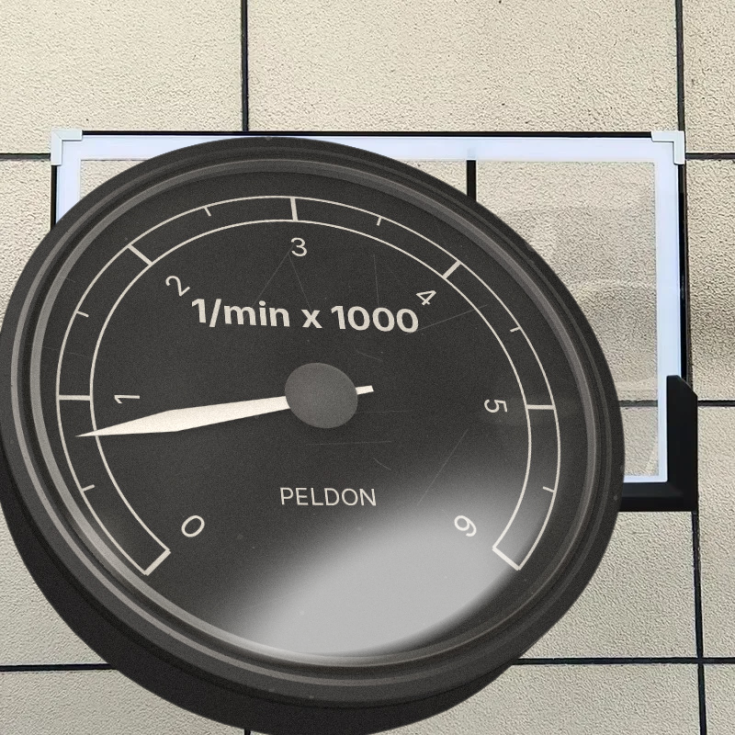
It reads **750** rpm
